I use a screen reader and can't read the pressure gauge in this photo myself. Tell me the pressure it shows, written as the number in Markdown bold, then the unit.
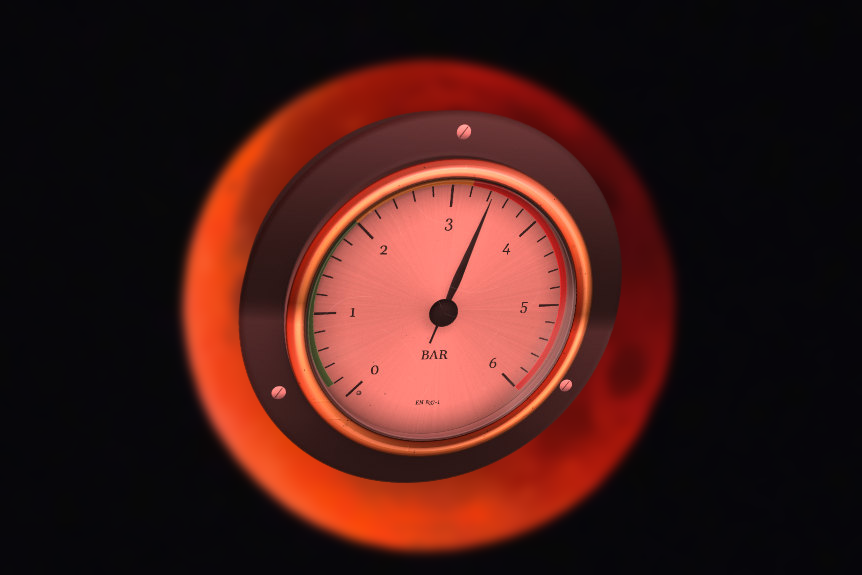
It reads **3.4** bar
